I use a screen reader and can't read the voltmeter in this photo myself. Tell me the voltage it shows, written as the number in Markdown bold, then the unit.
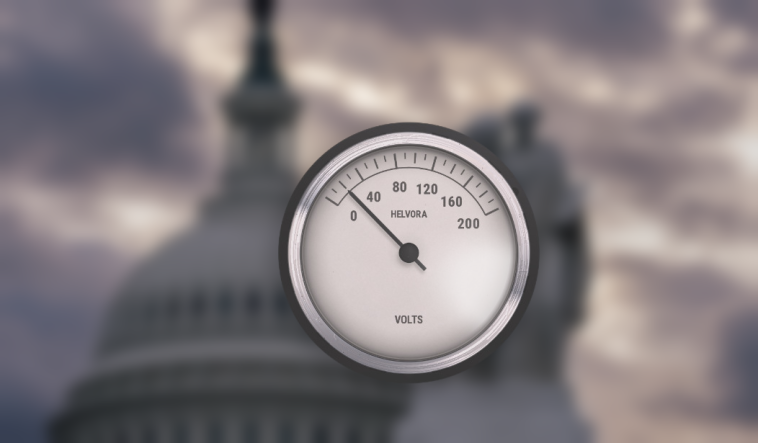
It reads **20** V
